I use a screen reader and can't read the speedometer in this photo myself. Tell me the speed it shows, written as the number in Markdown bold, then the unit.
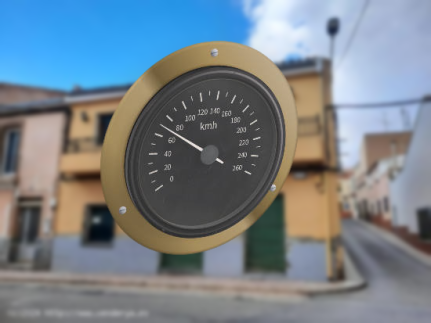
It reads **70** km/h
